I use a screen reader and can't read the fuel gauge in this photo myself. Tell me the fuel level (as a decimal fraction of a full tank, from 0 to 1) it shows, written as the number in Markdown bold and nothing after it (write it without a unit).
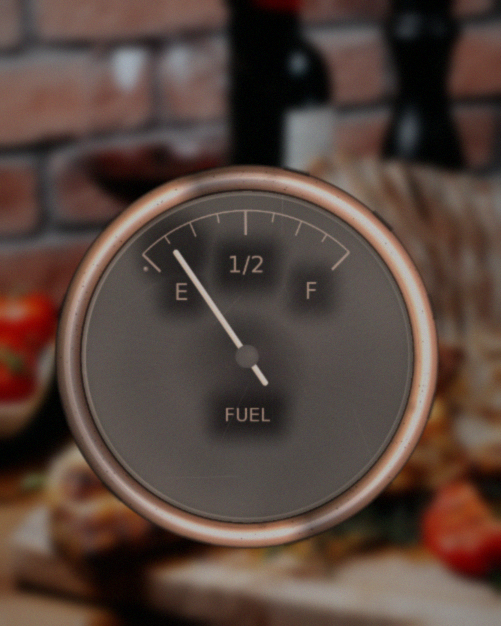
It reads **0.125**
